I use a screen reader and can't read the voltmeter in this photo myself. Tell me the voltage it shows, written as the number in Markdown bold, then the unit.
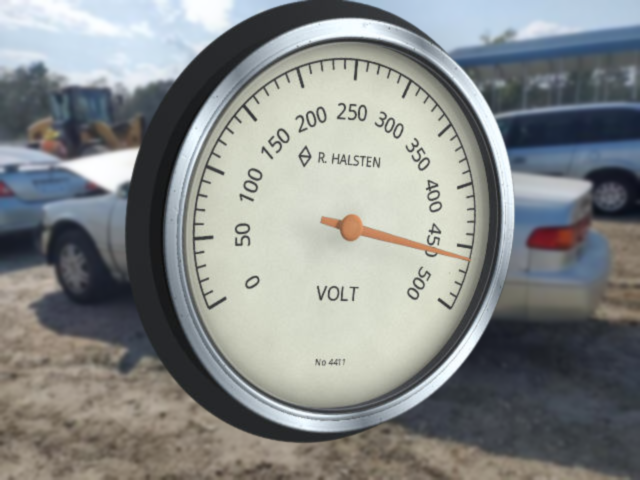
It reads **460** V
